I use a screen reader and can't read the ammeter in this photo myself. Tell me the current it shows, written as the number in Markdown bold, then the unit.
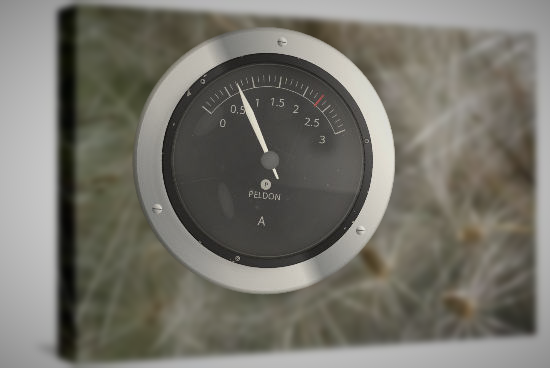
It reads **0.7** A
